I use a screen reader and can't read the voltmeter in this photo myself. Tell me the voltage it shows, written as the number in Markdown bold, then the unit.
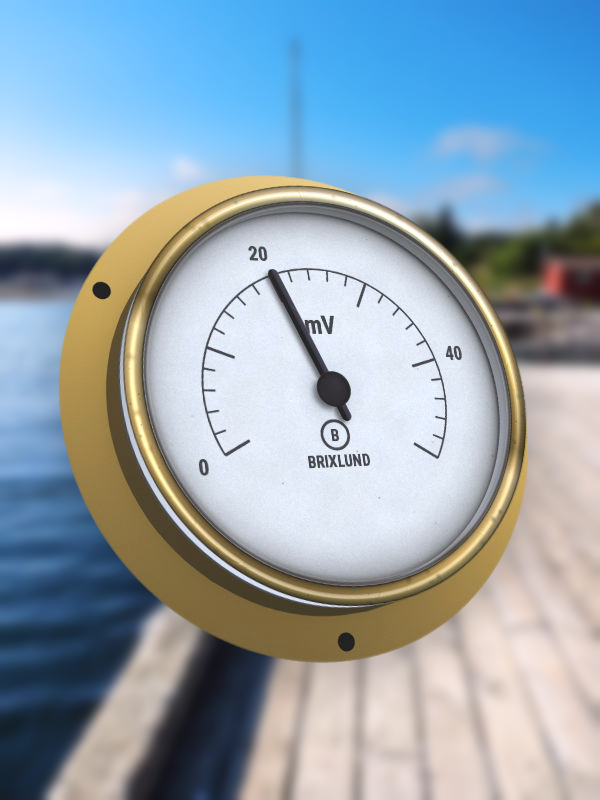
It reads **20** mV
